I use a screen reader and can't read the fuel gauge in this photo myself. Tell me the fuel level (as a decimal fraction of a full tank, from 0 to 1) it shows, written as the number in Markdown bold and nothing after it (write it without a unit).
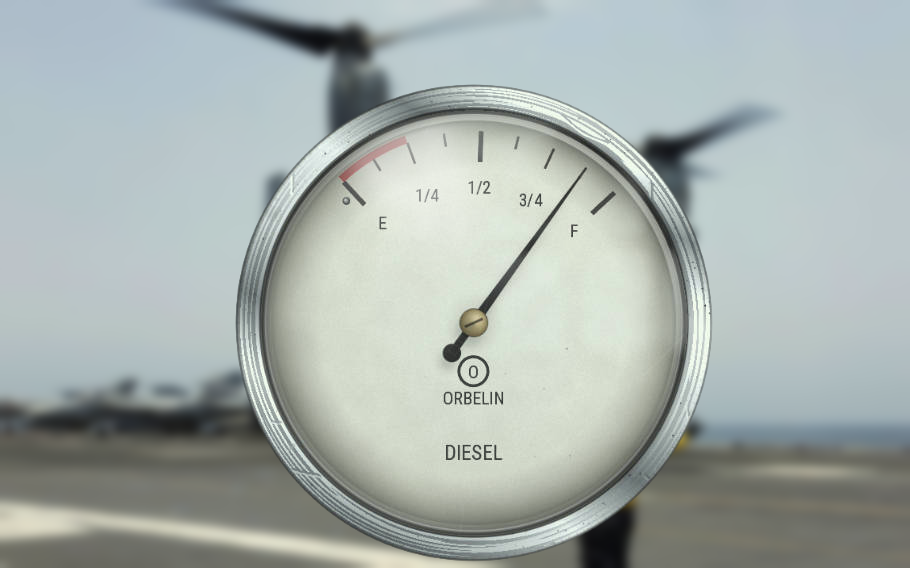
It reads **0.875**
